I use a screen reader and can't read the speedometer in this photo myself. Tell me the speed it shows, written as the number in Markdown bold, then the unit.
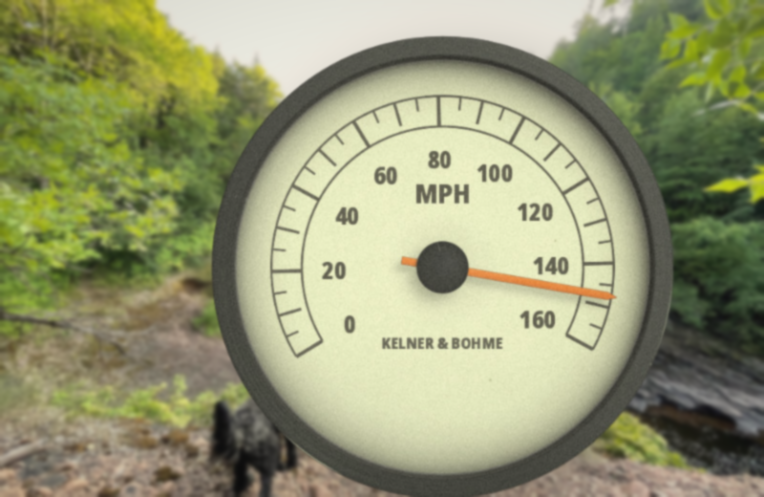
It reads **147.5** mph
